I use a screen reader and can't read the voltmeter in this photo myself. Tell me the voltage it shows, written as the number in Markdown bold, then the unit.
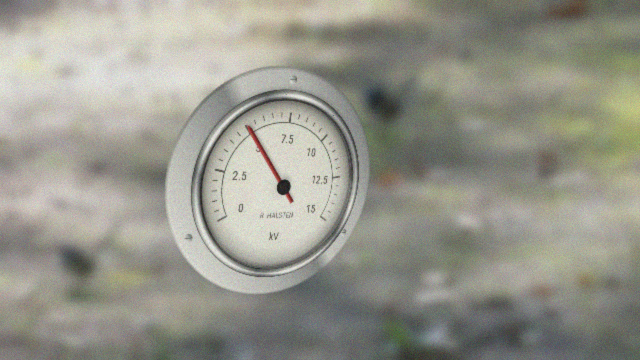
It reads **5** kV
